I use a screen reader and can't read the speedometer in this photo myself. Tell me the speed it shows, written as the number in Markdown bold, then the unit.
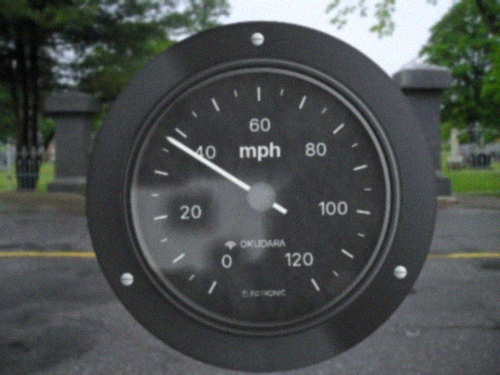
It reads **37.5** mph
